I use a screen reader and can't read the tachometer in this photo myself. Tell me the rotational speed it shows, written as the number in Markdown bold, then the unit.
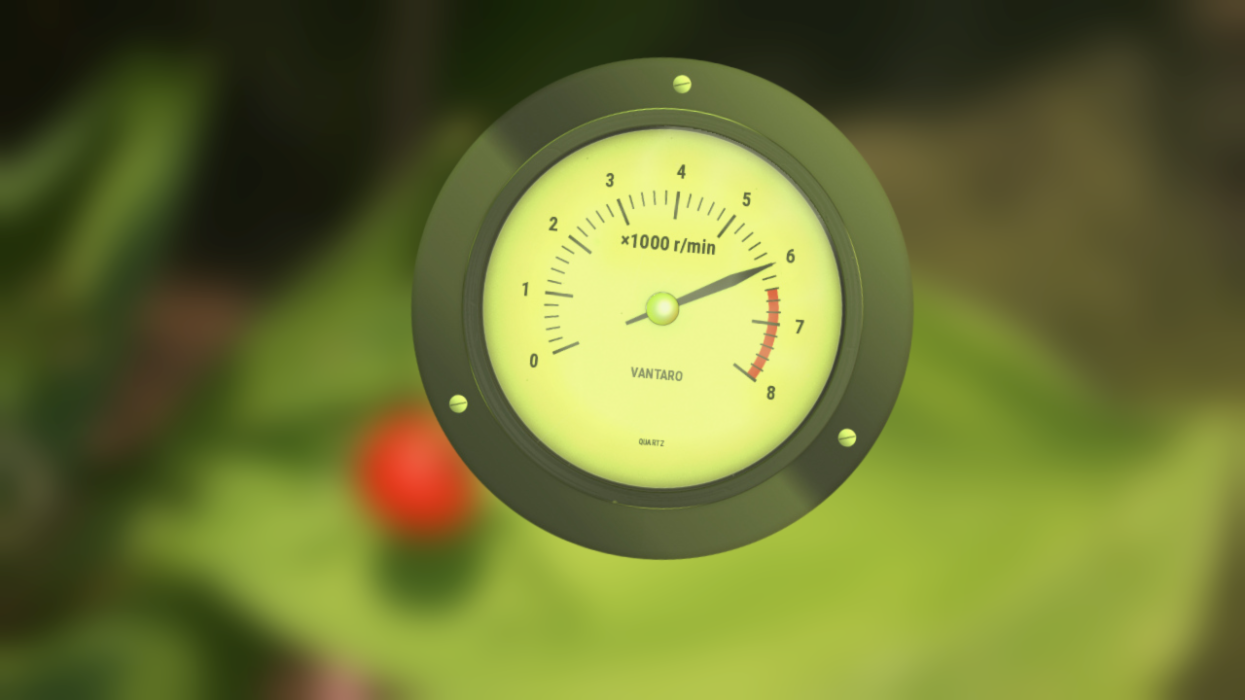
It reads **6000** rpm
